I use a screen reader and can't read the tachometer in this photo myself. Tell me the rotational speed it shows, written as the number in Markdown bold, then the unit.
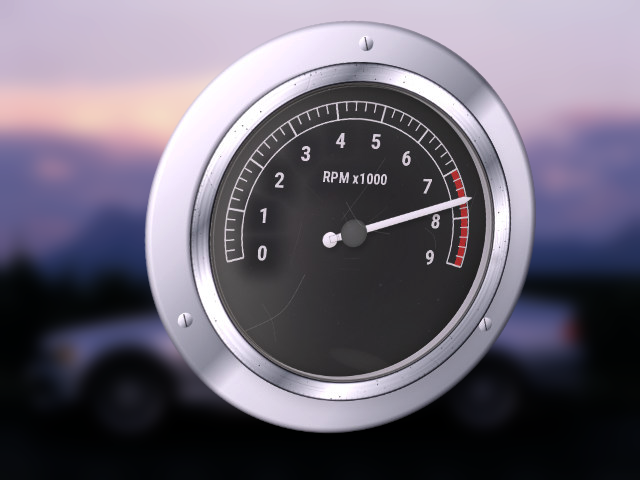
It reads **7600** rpm
